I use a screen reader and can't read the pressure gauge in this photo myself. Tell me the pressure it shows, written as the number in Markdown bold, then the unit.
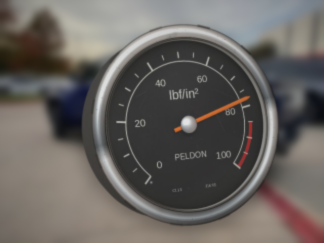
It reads **77.5** psi
